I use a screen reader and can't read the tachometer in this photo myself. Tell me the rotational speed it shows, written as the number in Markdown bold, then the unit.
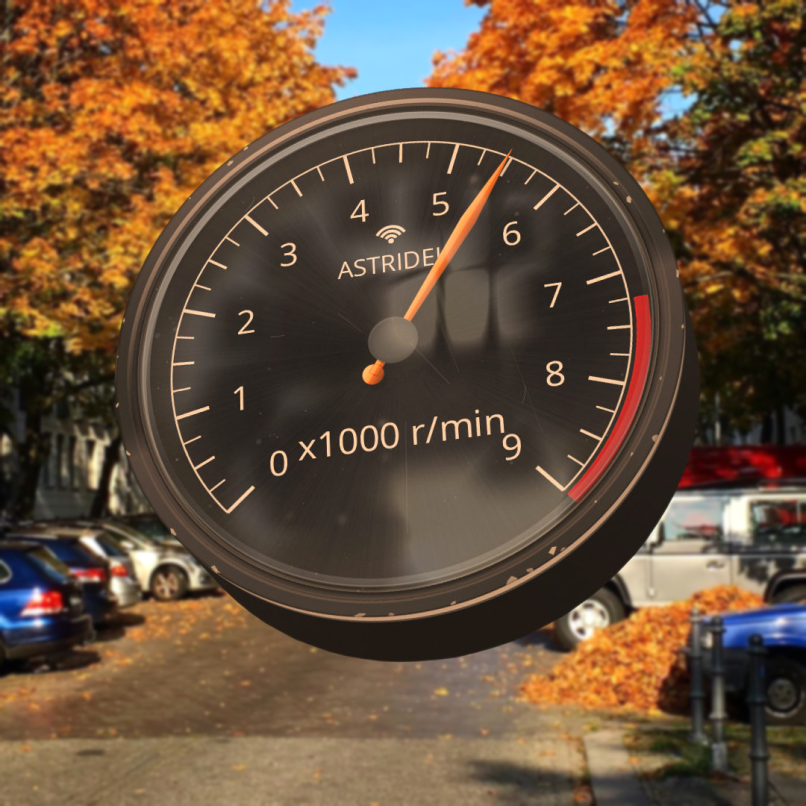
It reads **5500** rpm
